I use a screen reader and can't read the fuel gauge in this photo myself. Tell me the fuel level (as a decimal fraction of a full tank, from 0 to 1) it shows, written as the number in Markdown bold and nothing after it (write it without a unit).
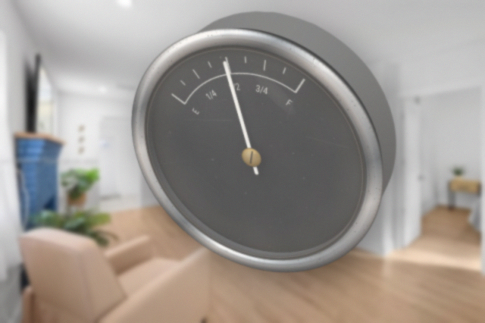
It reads **0.5**
